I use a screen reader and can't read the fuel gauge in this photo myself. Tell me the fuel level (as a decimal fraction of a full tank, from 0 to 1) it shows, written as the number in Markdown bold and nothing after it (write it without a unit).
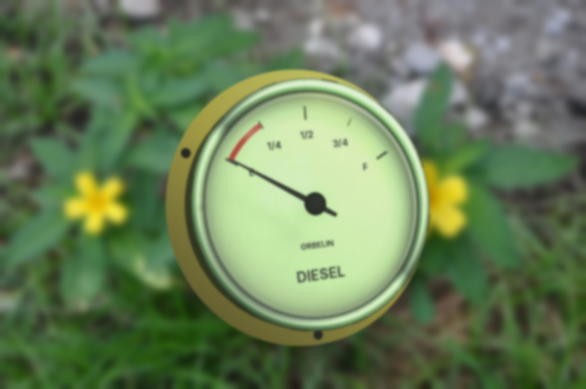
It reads **0**
